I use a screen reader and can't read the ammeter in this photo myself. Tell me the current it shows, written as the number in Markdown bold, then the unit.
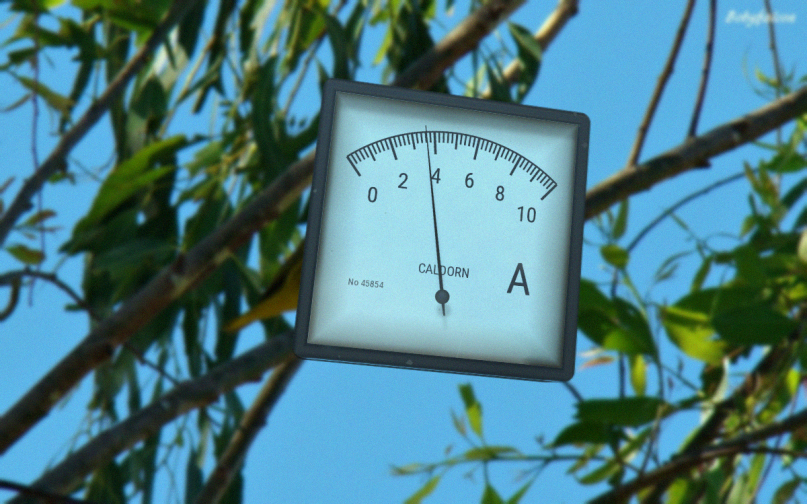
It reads **3.6** A
